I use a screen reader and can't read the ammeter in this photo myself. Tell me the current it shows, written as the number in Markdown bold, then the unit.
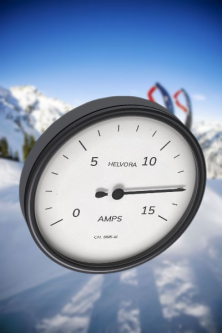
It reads **13** A
